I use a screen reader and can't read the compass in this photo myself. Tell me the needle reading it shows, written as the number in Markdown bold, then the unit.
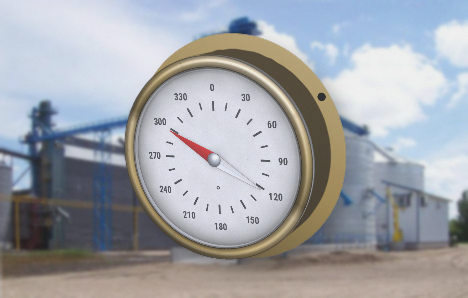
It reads **300** °
